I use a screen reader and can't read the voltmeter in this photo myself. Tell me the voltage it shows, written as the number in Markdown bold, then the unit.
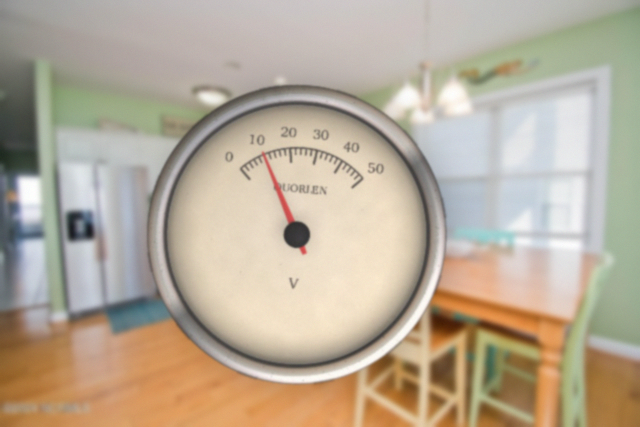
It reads **10** V
